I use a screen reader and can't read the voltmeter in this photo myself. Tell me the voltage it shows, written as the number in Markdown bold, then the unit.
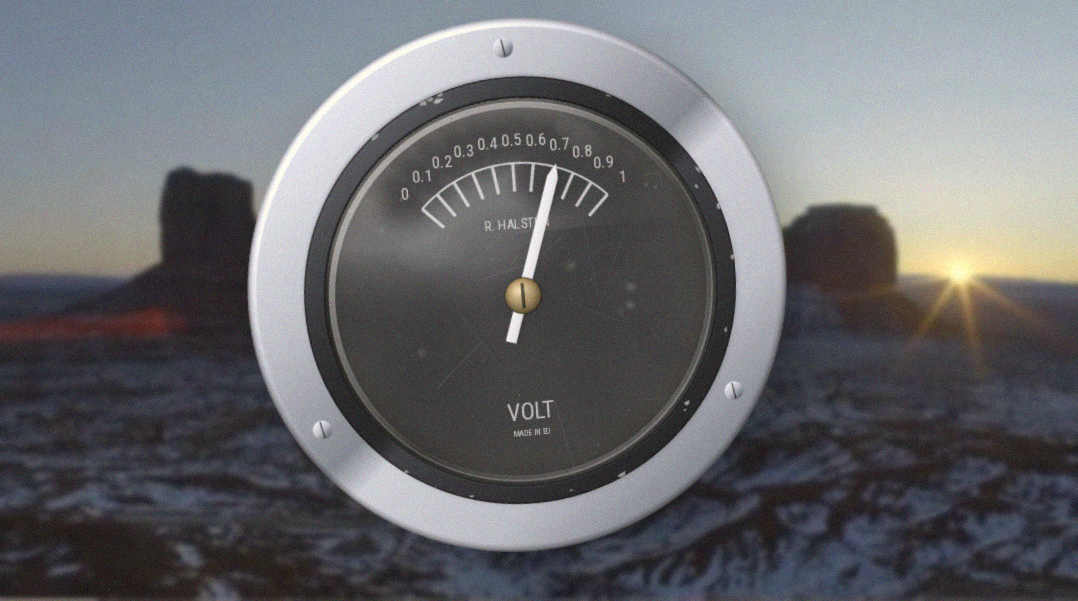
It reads **0.7** V
